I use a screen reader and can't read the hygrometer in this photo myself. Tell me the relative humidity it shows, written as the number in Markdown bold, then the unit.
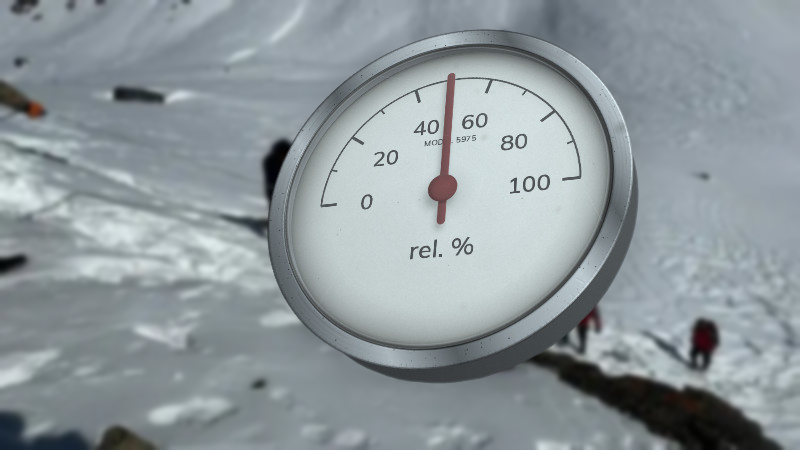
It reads **50** %
